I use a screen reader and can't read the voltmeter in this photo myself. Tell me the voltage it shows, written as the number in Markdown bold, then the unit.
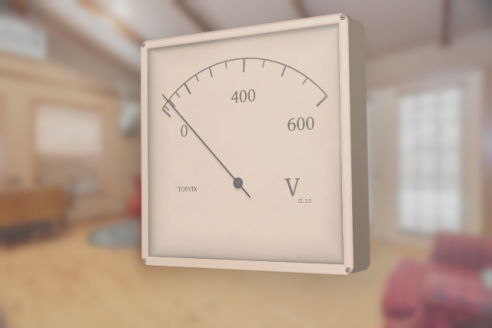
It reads **100** V
